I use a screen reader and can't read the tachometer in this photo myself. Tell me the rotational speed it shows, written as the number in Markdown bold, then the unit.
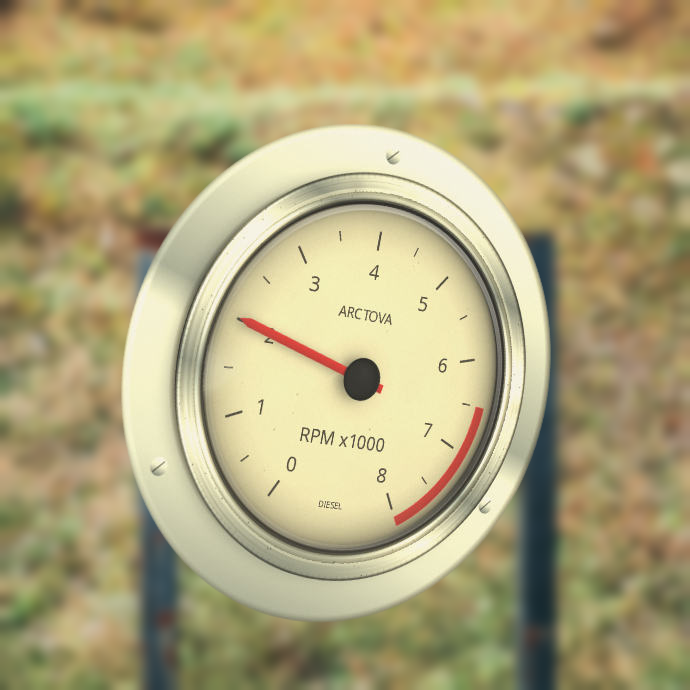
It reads **2000** rpm
